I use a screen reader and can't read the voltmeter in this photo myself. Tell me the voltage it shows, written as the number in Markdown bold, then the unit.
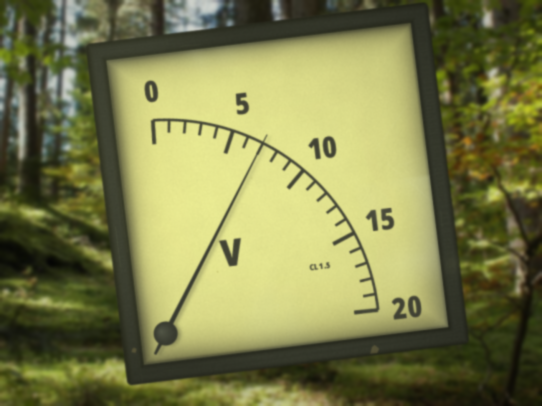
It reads **7** V
